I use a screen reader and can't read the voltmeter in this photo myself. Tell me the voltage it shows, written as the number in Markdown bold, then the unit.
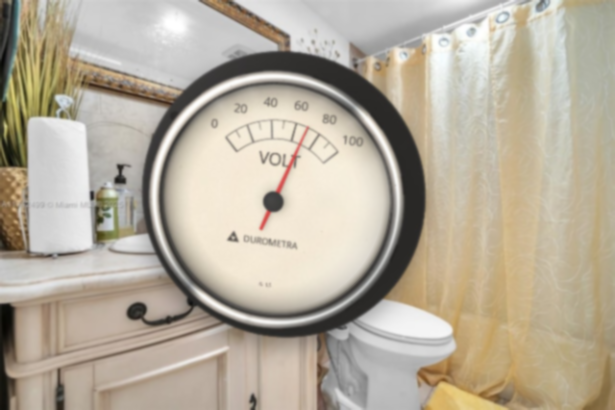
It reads **70** V
